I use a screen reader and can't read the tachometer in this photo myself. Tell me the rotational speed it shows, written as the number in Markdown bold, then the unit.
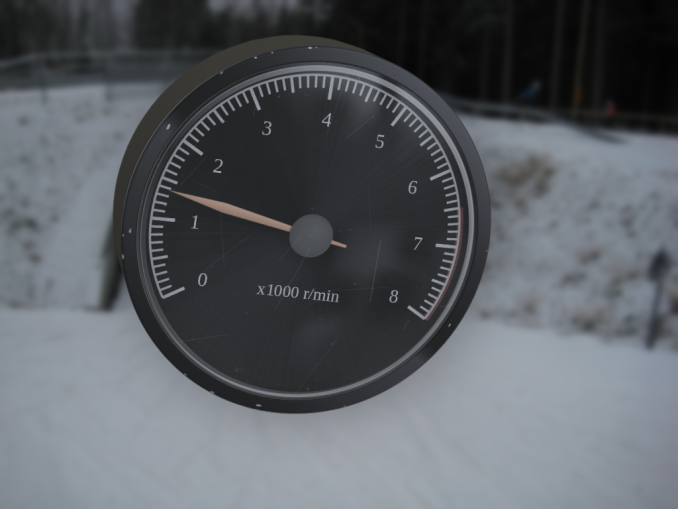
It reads **1400** rpm
